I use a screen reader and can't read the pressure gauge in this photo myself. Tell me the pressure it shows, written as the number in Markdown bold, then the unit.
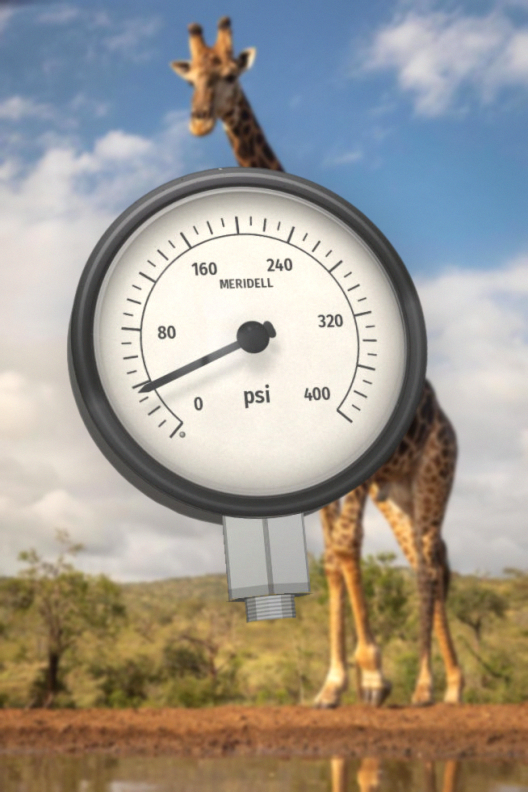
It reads **35** psi
